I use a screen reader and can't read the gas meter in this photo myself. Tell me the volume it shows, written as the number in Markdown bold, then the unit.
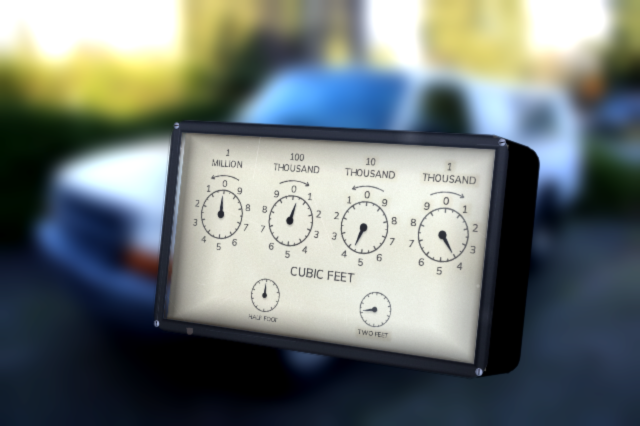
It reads **4400** ft³
